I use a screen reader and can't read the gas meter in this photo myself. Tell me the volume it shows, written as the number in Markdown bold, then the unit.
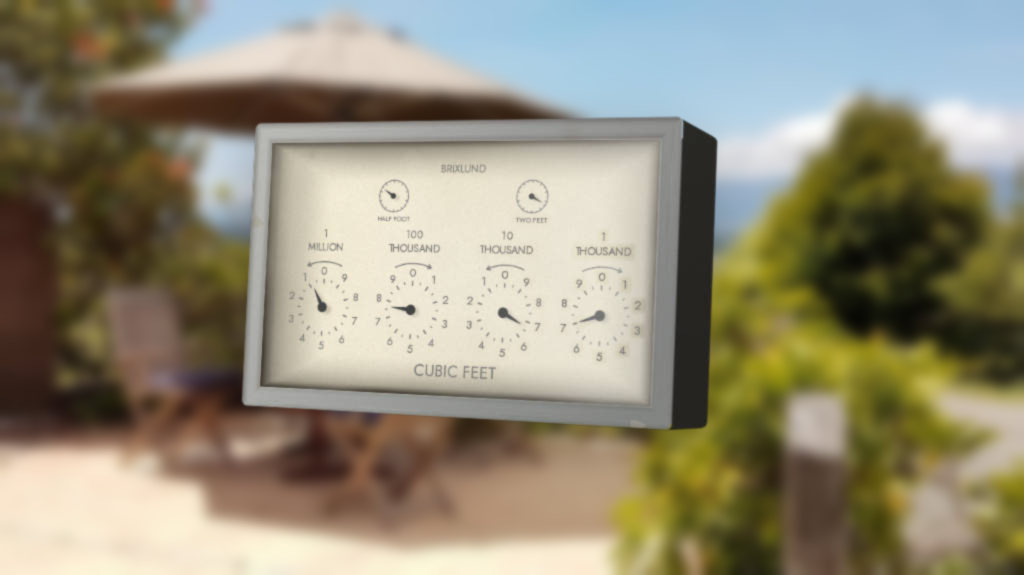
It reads **76700** ft³
